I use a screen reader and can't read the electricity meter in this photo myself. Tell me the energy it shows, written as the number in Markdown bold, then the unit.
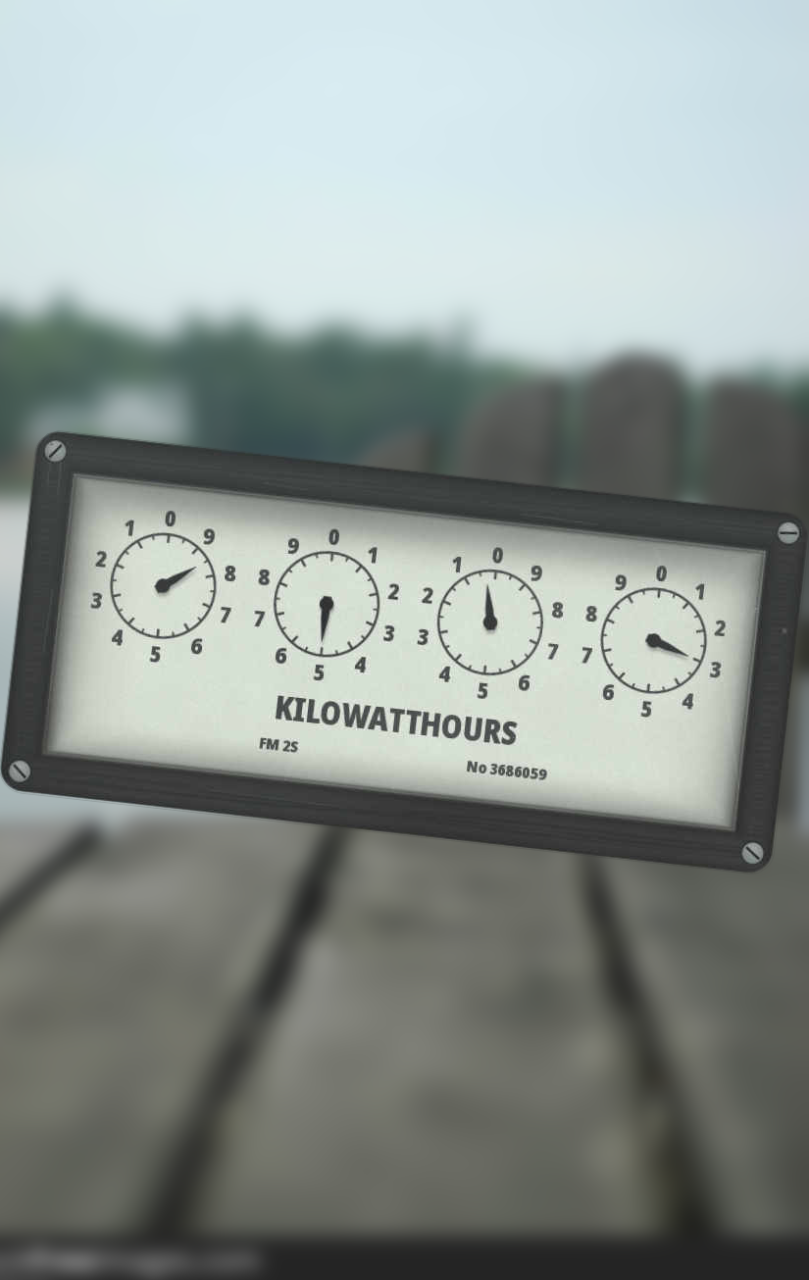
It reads **8503** kWh
